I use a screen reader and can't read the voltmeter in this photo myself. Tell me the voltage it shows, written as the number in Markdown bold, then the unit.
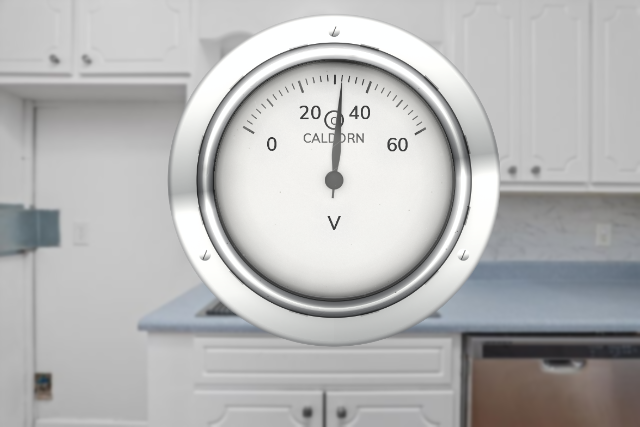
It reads **32** V
